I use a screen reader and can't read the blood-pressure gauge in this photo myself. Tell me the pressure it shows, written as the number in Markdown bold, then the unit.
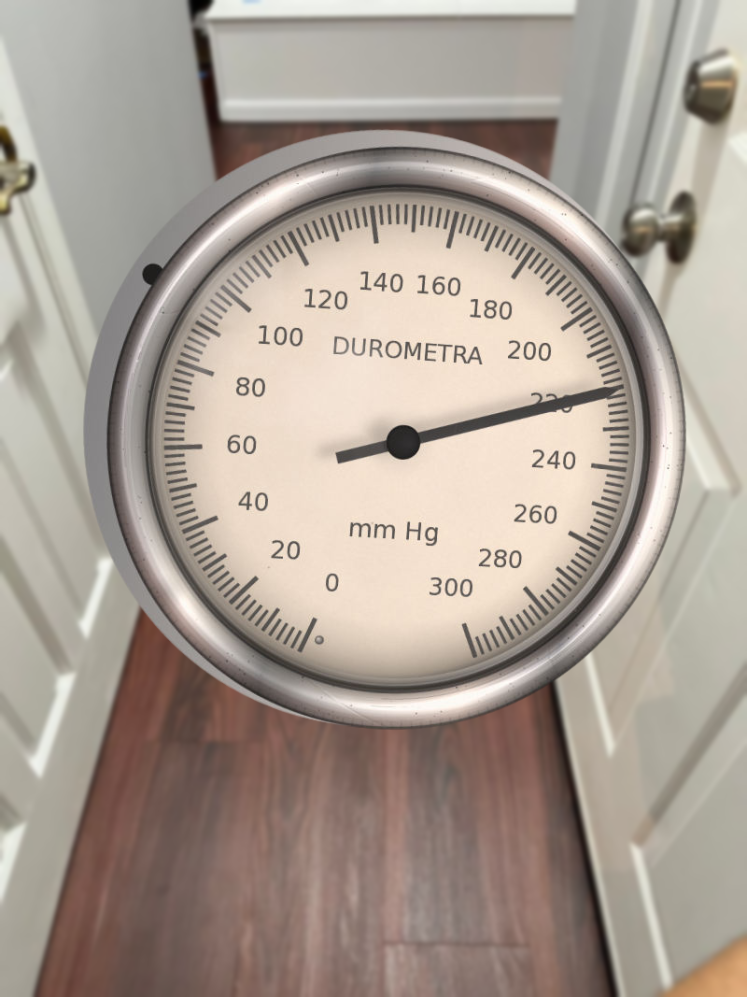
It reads **220** mmHg
